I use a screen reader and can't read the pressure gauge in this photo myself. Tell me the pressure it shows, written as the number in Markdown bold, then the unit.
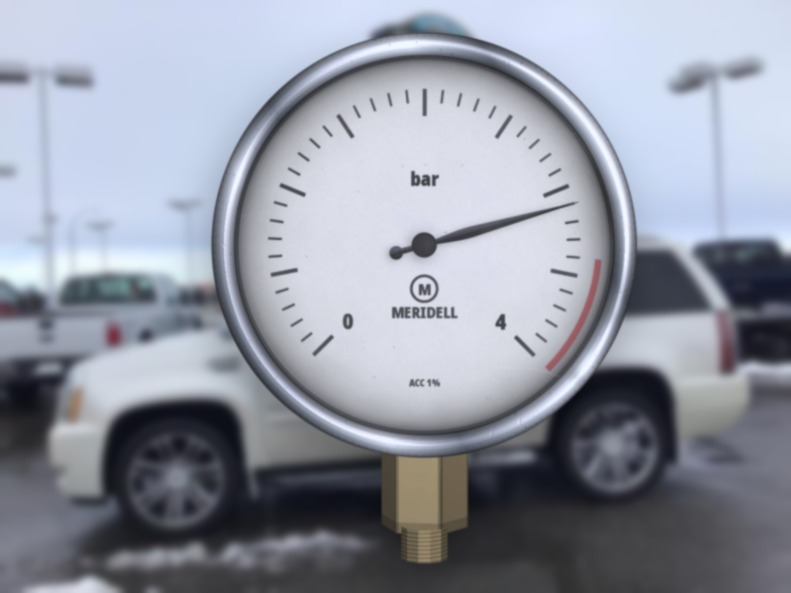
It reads **3.1** bar
